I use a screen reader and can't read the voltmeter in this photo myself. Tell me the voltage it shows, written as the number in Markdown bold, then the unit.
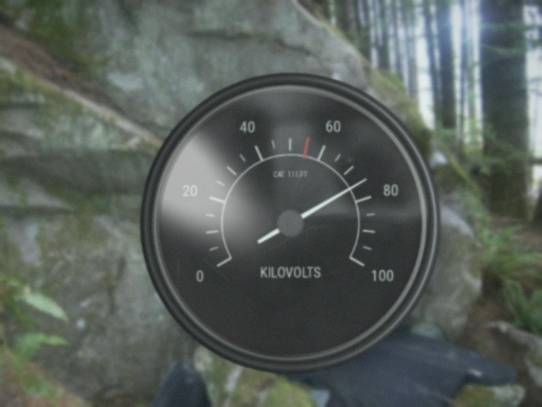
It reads **75** kV
